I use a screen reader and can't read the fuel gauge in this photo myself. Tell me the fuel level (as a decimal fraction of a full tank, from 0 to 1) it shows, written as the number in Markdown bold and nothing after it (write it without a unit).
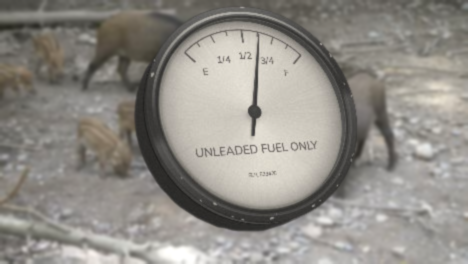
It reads **0.625**
